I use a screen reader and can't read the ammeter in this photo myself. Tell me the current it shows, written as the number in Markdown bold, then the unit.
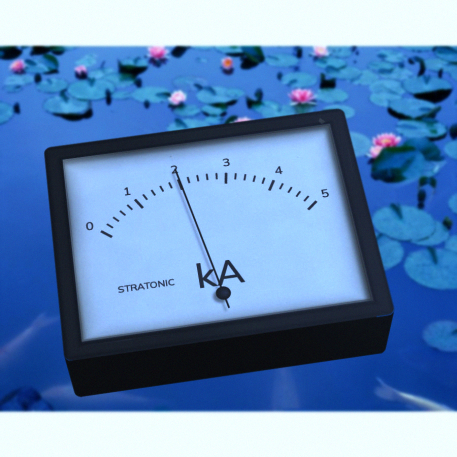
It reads **2** kA
